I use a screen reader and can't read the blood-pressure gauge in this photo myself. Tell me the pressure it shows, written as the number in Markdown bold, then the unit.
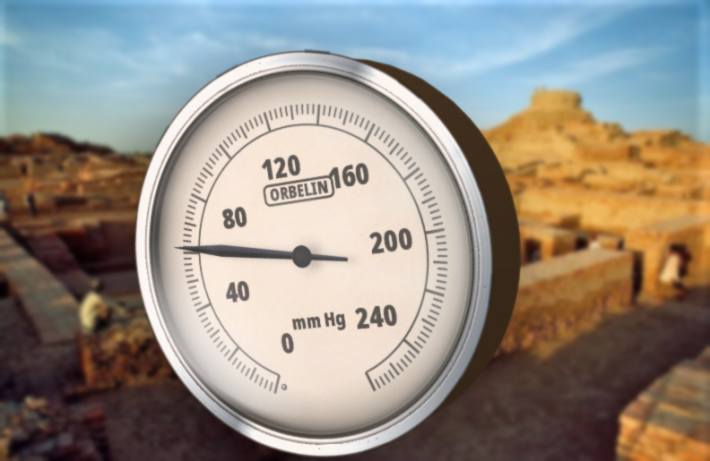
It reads **62** mmHg
